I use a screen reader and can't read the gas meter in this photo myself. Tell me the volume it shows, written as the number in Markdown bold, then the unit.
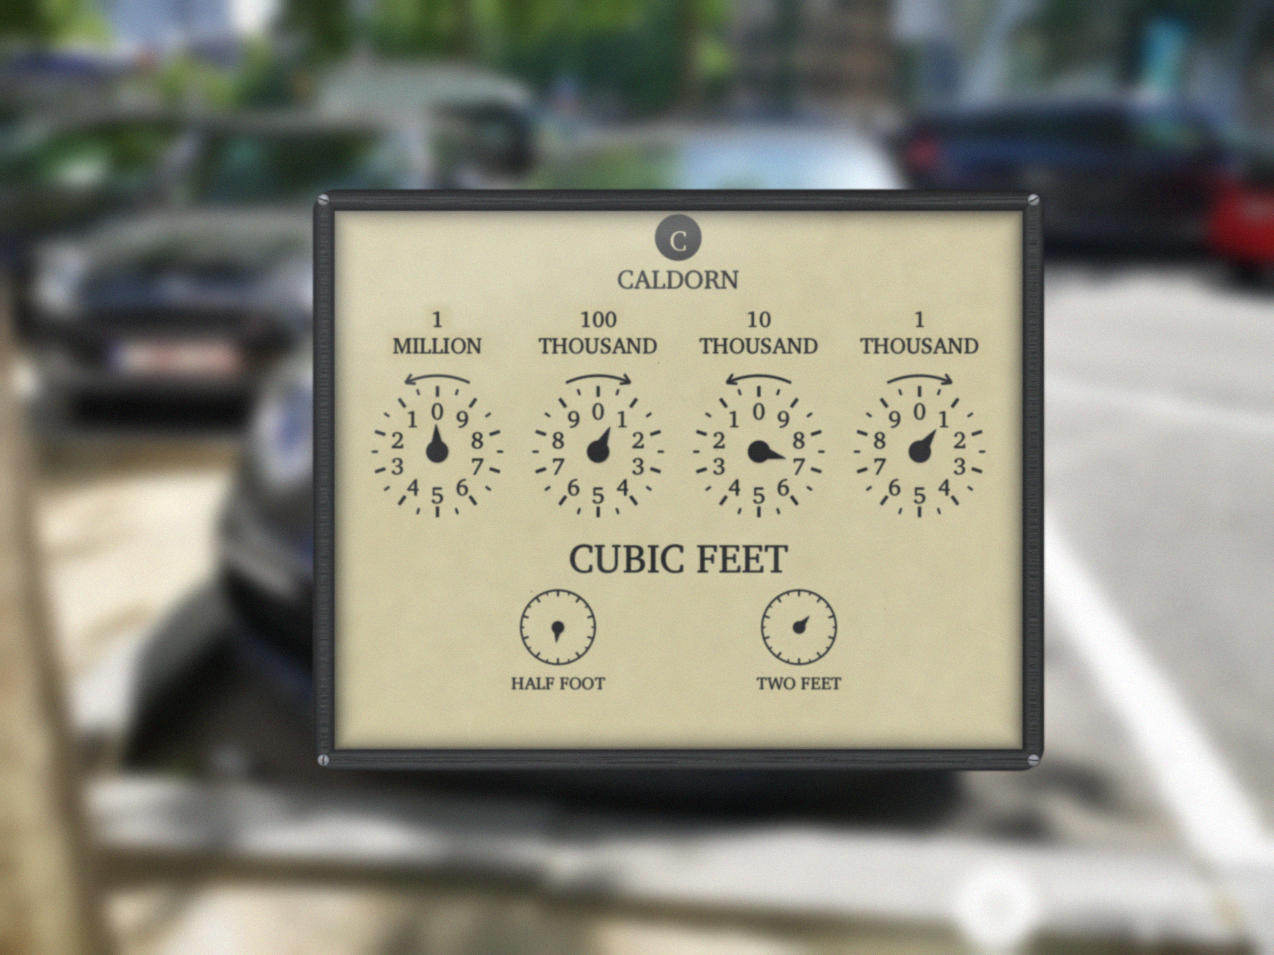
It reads **7100** ft³
